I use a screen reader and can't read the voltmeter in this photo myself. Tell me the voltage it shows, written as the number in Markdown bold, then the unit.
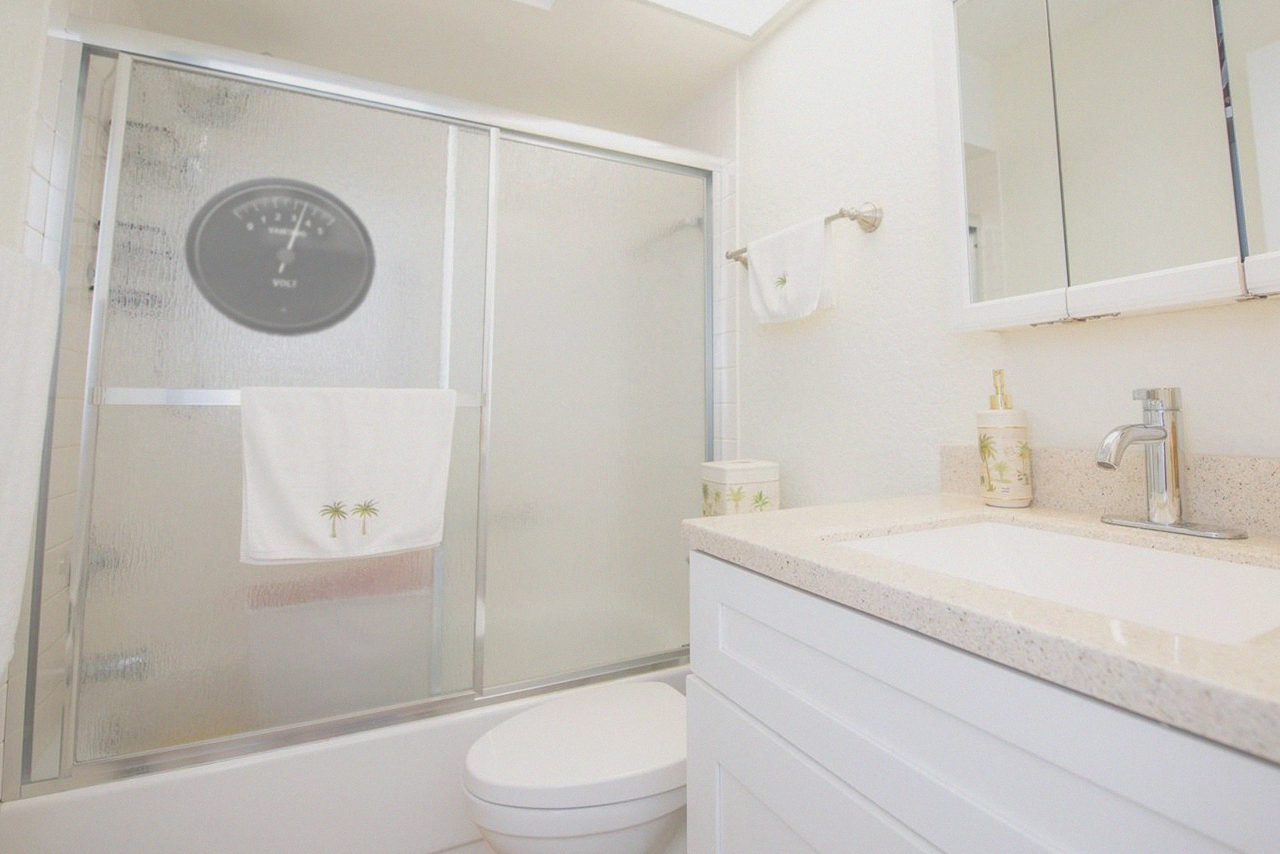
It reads **3.5** V
